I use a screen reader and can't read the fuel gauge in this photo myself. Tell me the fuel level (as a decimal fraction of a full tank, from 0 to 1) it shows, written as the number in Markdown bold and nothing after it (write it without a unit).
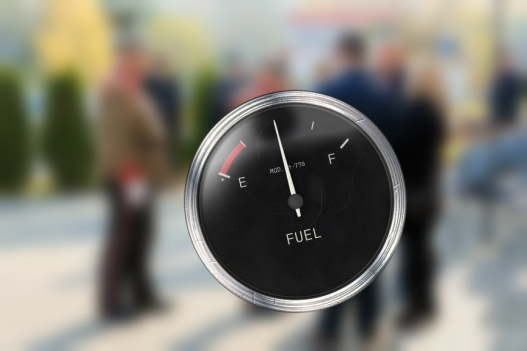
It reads **0.5**
